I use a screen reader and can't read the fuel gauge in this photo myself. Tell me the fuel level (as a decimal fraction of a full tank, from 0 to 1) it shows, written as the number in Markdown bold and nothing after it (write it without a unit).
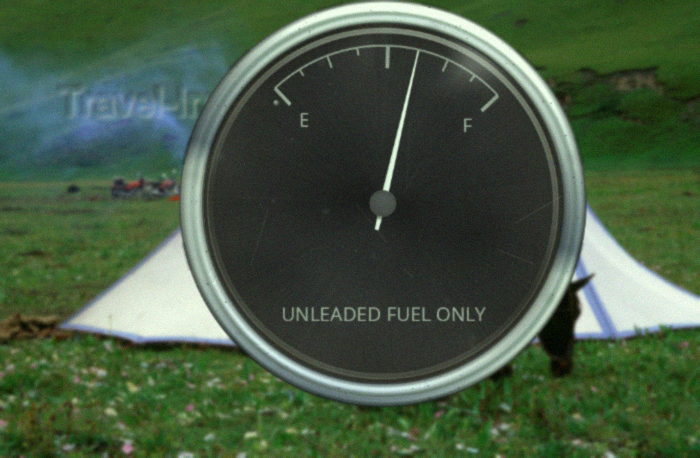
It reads **0.625**
